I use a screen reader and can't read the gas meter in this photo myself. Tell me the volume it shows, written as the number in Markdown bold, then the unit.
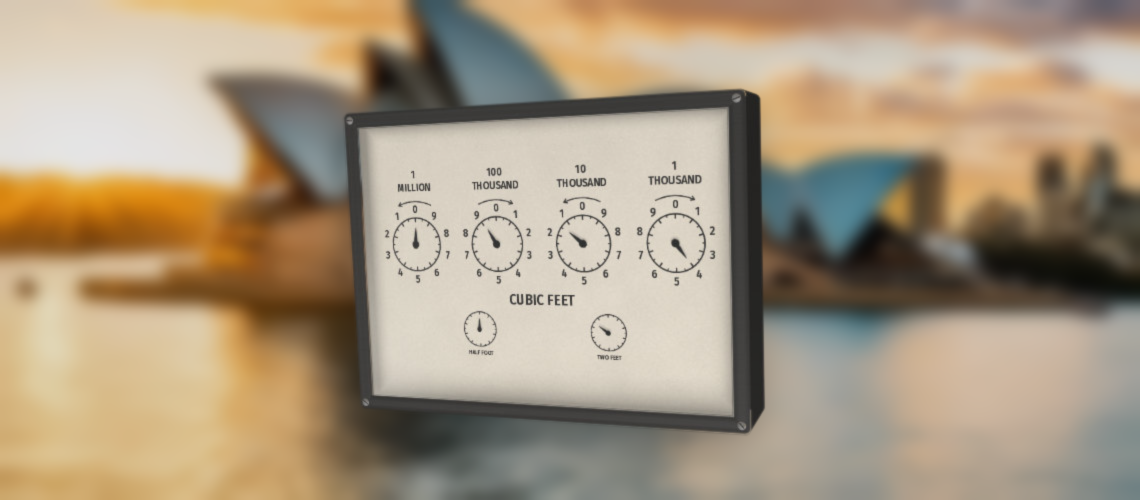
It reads **991400** ft³
